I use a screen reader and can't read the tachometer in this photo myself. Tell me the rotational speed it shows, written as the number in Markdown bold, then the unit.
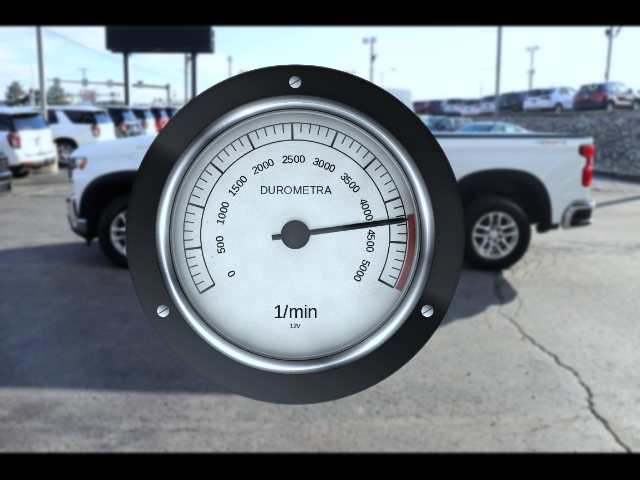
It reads **4250** rpm
